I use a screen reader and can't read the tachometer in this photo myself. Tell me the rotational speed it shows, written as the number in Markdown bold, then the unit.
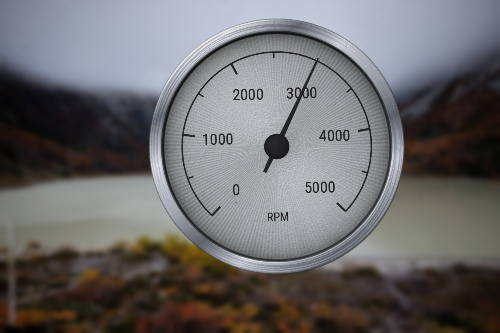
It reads **3000** rpm
